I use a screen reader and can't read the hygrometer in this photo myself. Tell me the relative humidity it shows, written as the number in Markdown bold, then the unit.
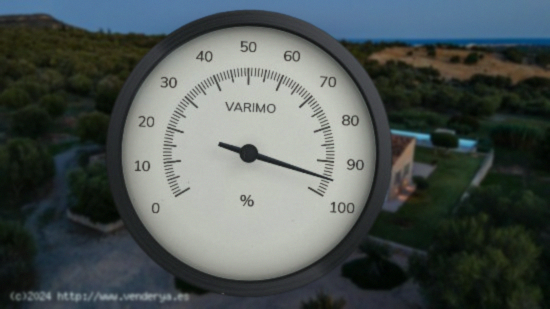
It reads **95** %
